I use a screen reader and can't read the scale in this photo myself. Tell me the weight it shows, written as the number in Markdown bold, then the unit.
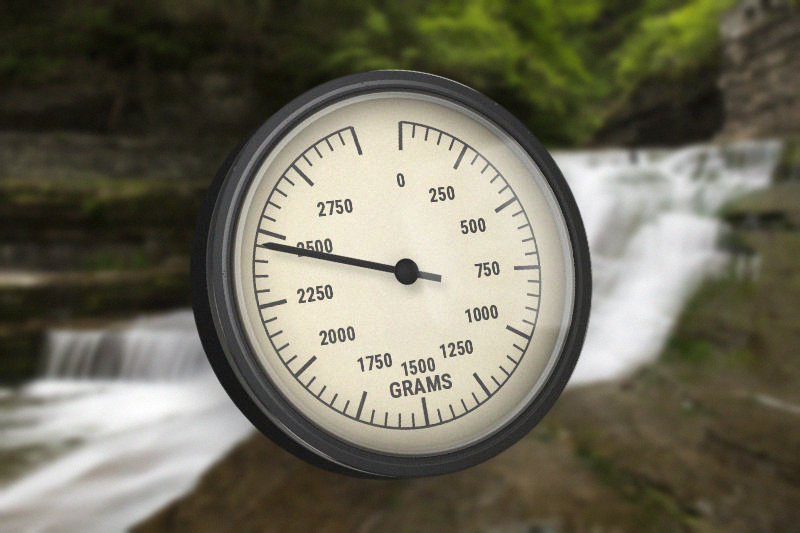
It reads **2450** g
